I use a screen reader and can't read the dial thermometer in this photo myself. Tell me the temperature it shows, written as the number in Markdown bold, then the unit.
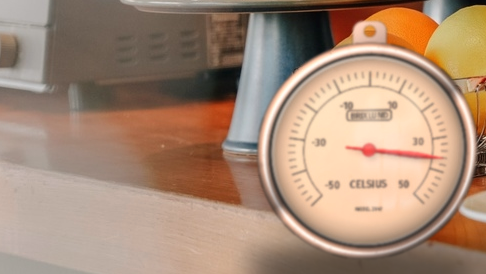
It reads **36** °C
